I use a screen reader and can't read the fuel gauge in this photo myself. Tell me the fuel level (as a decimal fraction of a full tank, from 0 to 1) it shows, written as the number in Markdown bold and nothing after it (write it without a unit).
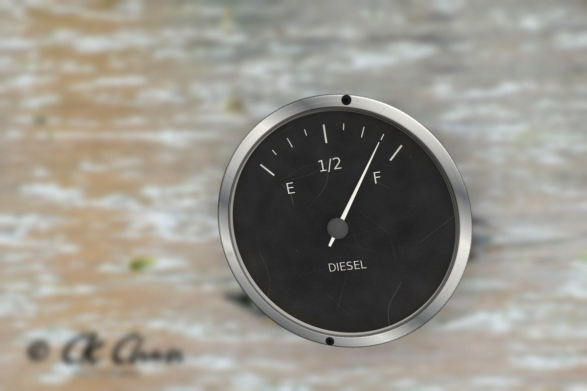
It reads **0.875**
